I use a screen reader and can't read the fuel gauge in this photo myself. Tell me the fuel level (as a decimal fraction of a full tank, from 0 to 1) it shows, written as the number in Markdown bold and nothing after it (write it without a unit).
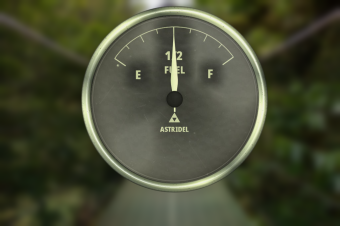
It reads **0.5**
